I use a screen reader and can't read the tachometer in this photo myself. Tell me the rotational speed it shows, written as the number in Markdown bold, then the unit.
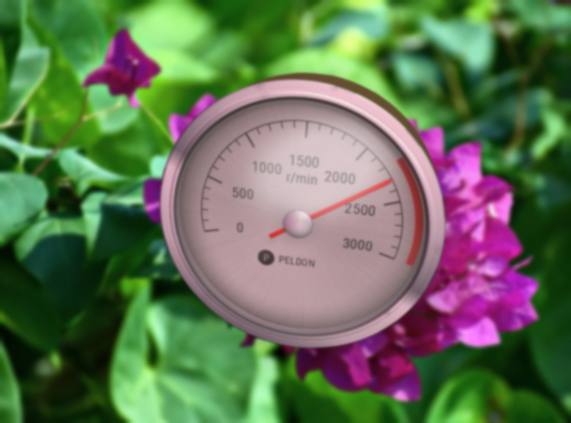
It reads **2300** rpm
